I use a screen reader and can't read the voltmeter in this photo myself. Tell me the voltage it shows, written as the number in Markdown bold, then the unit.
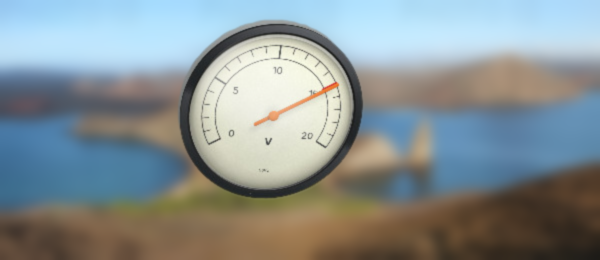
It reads **15** V
